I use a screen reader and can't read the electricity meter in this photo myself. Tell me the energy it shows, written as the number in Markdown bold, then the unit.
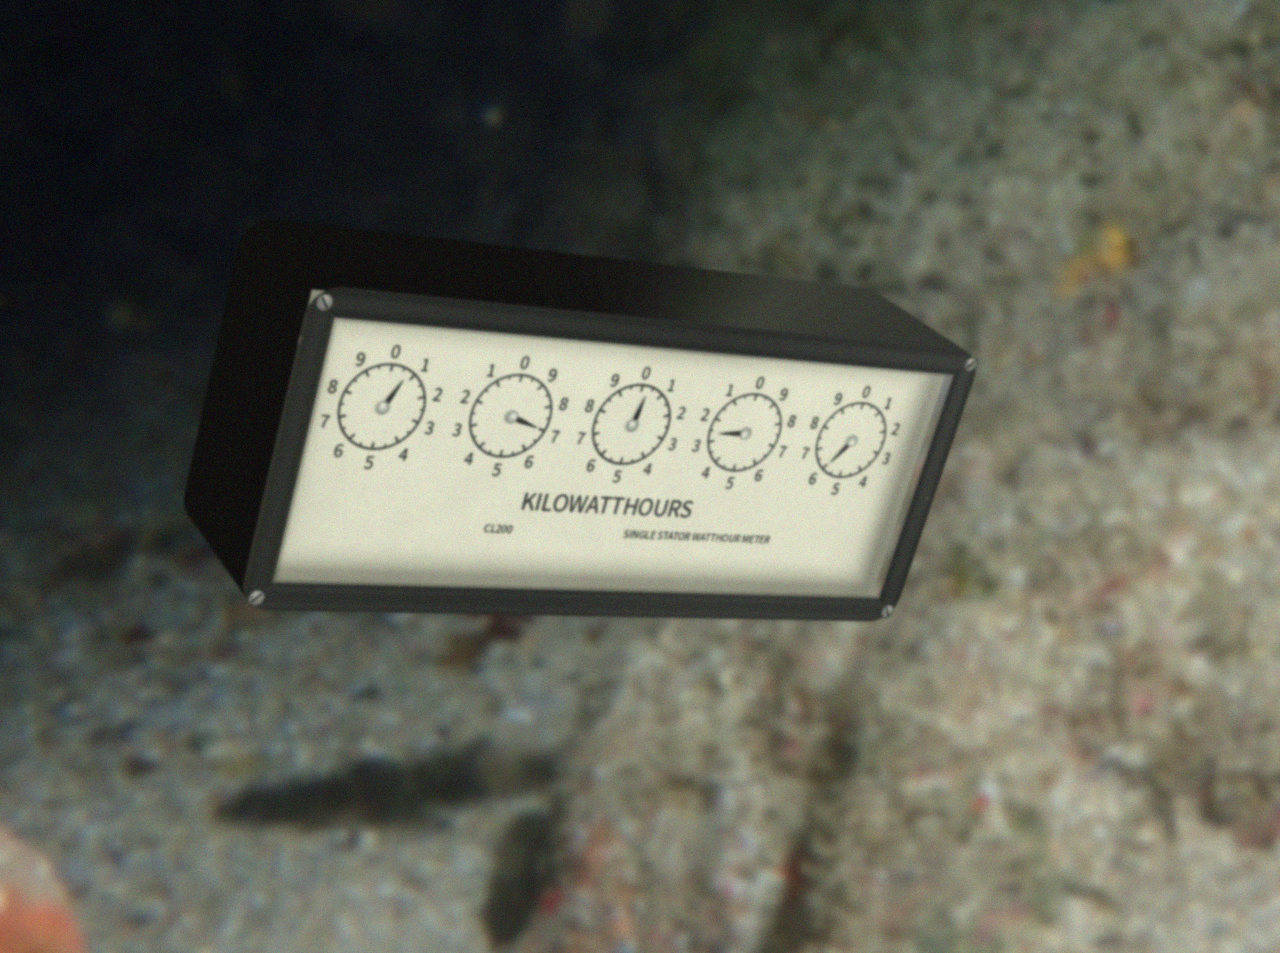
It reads **7026** kWh
